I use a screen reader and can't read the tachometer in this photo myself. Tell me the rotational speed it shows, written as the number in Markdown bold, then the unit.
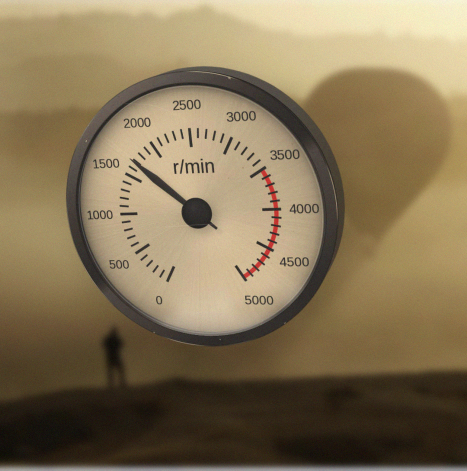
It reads **1700** rpm
